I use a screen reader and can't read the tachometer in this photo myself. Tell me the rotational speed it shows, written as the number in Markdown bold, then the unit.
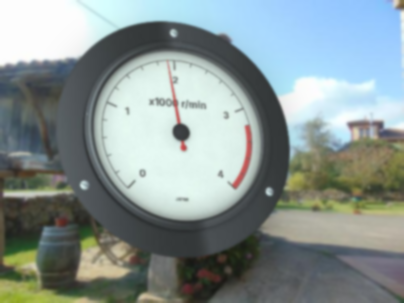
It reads **1900** rpm
